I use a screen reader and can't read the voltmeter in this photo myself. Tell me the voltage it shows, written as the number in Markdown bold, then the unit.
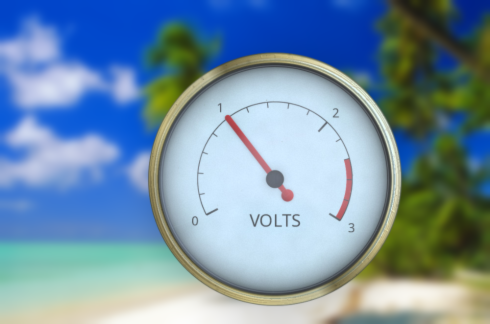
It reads **1** V
